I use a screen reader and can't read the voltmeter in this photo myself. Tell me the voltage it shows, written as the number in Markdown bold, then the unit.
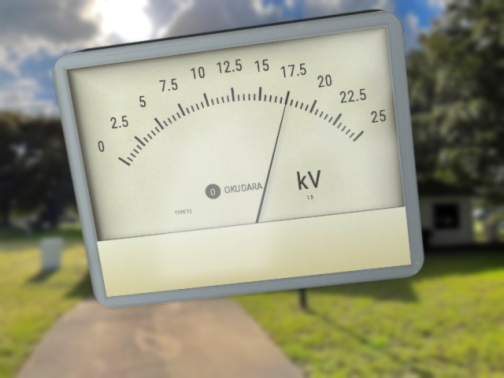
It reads **17.5** kV
